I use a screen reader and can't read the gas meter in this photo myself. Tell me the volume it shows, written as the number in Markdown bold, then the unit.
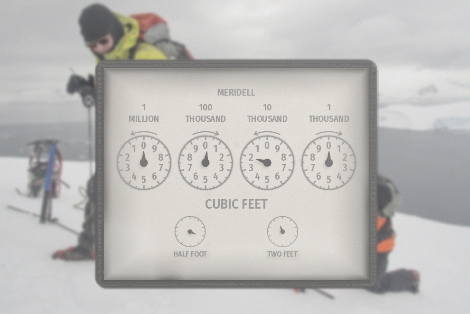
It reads **2000** ft³
